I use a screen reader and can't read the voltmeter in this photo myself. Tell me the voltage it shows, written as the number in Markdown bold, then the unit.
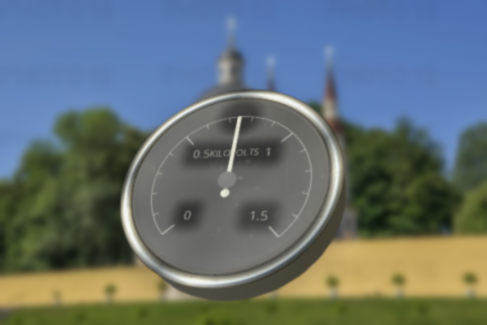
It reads **0.75** kV
